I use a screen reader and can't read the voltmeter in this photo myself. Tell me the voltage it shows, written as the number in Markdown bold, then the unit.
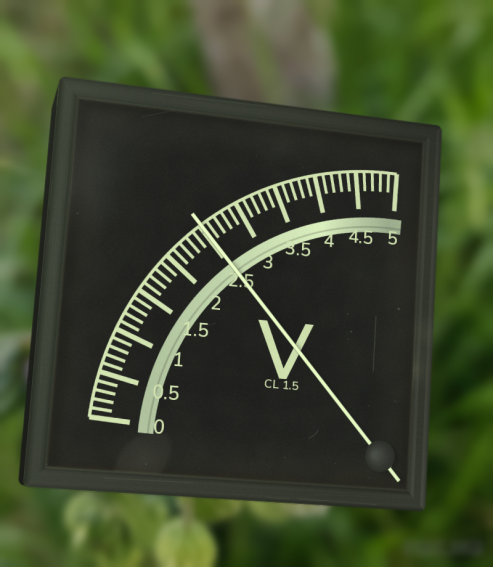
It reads **2.5** V
